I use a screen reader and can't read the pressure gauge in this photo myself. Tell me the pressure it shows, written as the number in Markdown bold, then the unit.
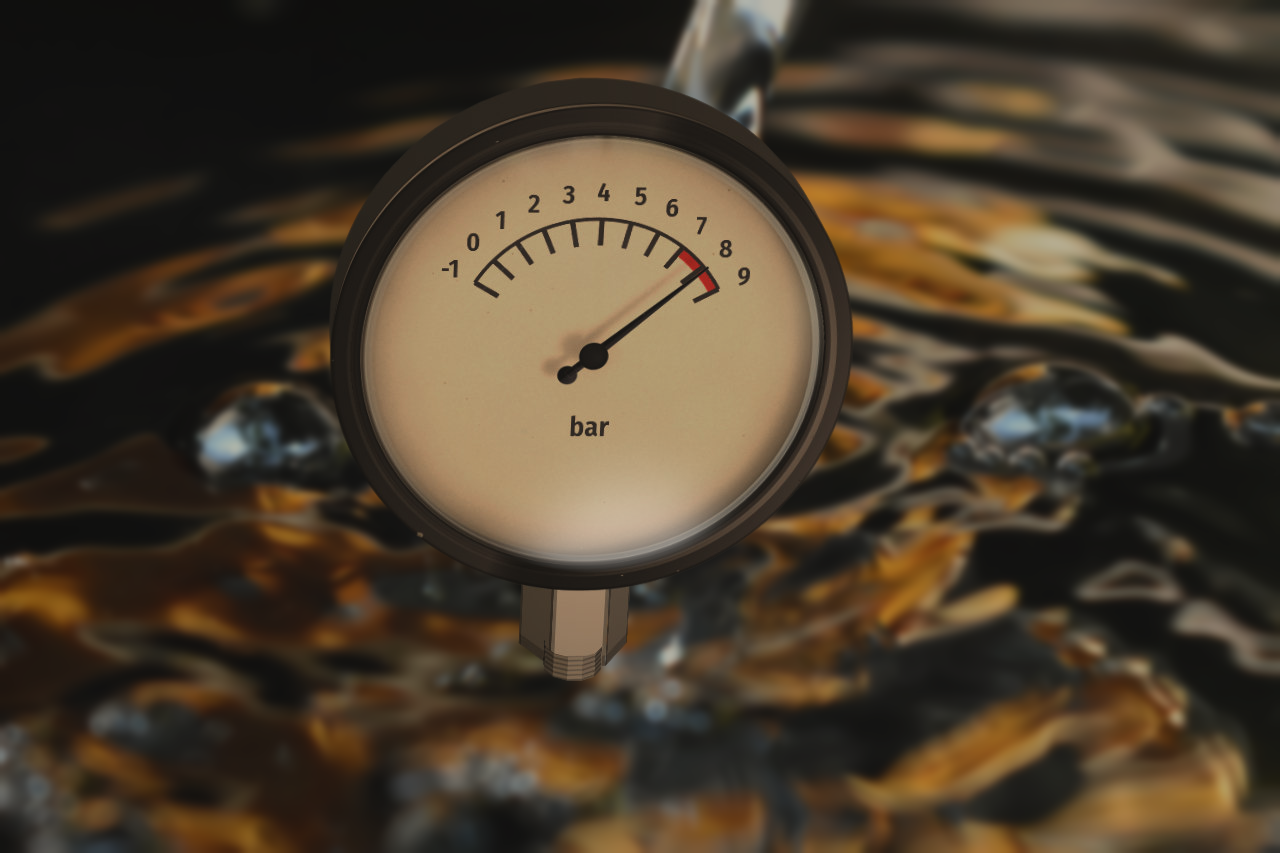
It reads **8** bar
